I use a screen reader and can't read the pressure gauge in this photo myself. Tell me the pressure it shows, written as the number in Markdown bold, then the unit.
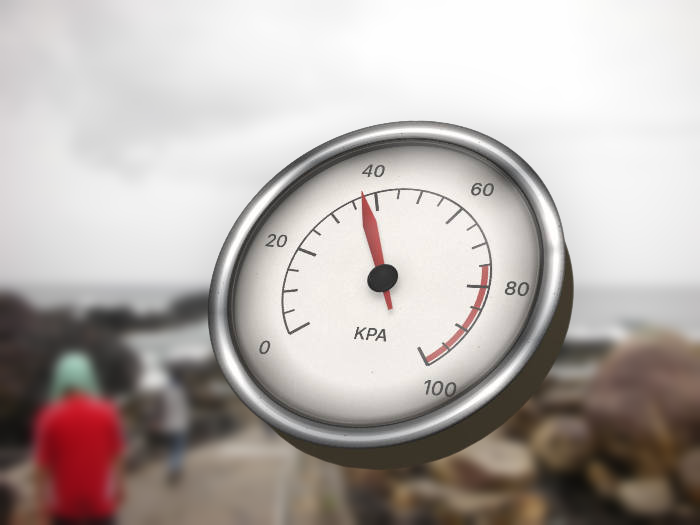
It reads **37.5** kPa
